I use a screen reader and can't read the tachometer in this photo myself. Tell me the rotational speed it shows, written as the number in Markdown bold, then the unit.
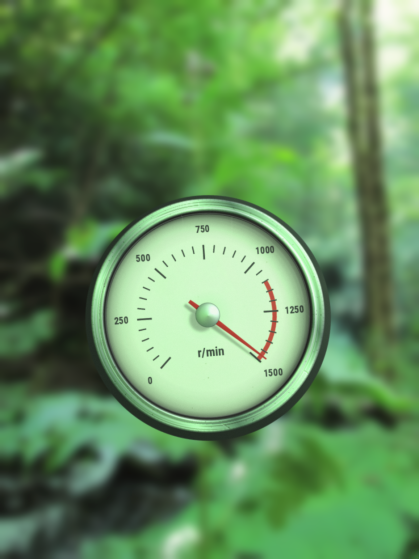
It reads **1475** rpm
